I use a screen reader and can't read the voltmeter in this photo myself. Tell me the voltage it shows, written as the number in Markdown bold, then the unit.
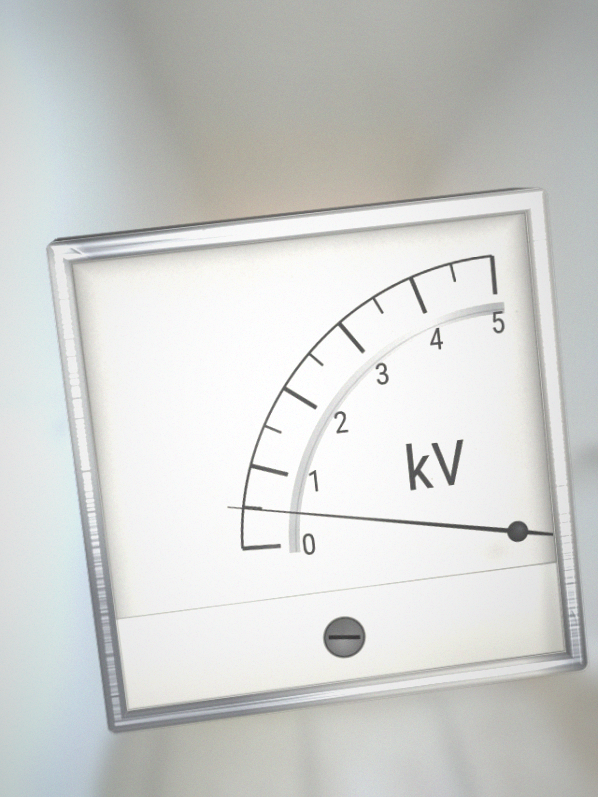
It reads **0.5** kV
